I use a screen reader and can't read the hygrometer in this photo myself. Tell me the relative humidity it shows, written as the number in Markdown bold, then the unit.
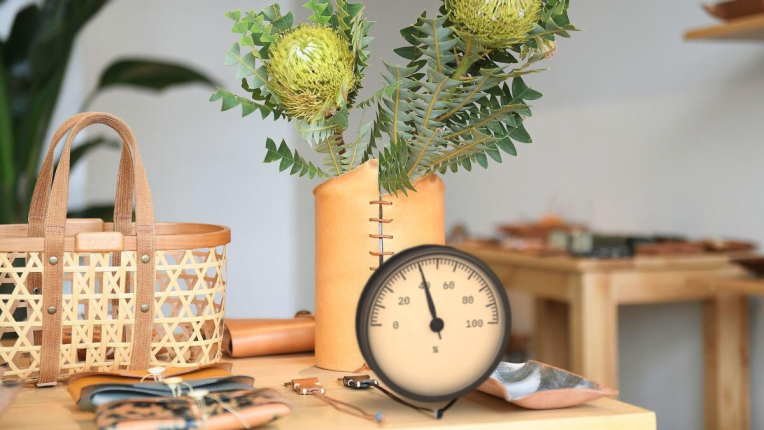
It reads **40** %
